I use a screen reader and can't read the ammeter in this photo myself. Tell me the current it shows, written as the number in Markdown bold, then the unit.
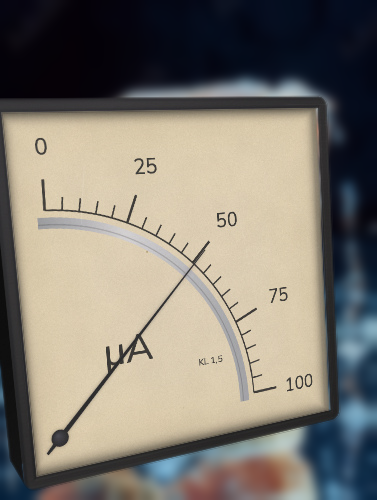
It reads **50** µA
